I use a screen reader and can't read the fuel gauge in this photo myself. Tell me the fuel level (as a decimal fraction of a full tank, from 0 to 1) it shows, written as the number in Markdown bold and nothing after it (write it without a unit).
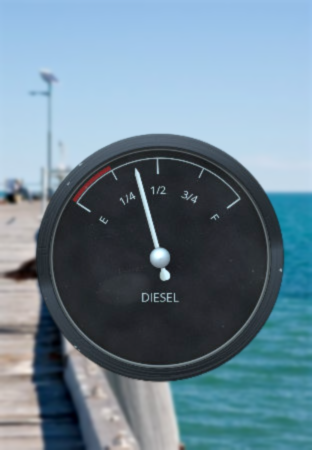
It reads **0.375**
